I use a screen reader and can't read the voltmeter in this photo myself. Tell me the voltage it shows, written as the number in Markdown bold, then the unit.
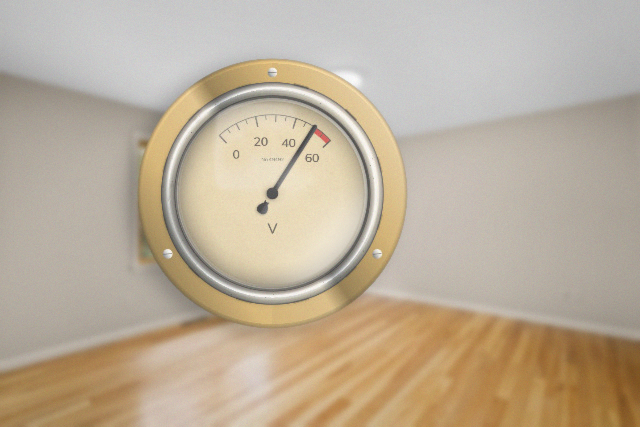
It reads **50** V
